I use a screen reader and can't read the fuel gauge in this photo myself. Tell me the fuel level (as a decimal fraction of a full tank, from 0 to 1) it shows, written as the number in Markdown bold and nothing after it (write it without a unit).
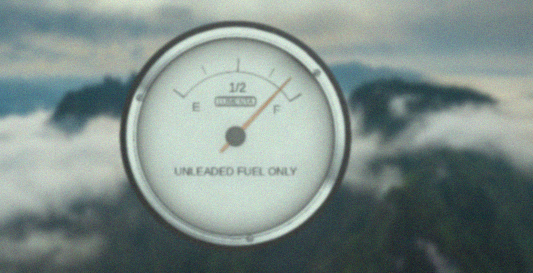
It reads **0.875**
